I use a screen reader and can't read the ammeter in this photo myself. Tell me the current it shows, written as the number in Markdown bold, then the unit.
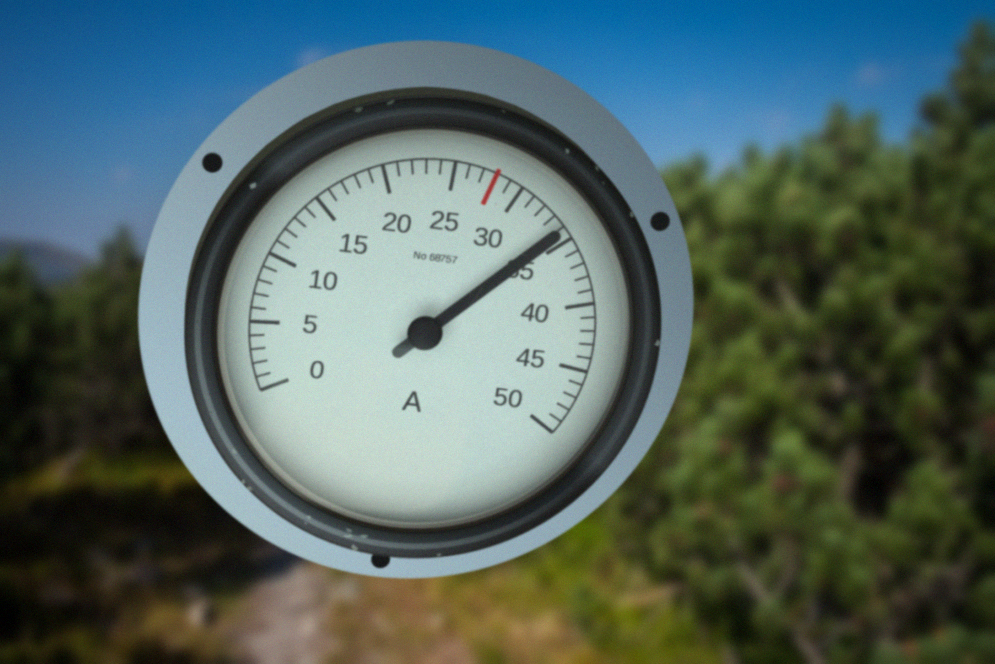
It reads **34** A
